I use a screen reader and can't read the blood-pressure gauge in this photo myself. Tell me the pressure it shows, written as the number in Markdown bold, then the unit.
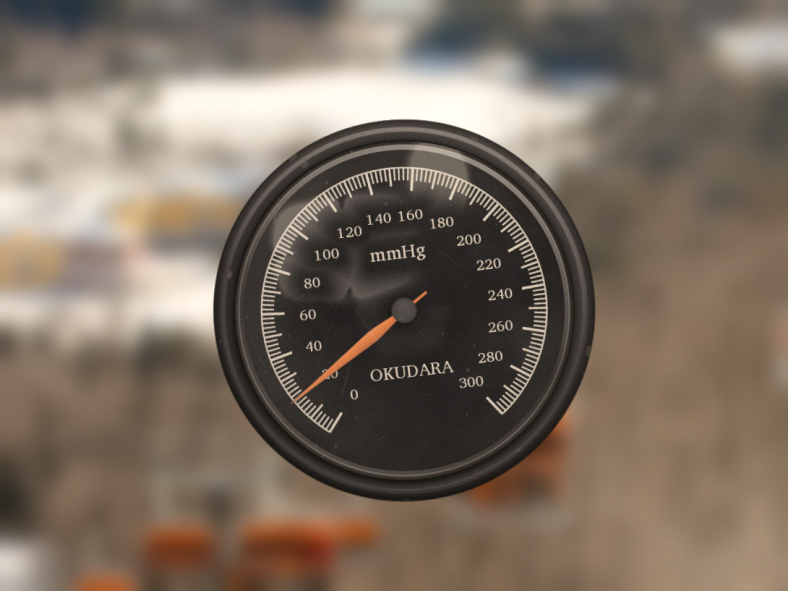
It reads **20** mmHg
